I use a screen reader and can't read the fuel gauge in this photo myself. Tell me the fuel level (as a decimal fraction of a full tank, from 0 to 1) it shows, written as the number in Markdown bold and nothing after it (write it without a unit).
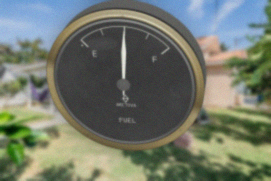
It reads **0.5**
